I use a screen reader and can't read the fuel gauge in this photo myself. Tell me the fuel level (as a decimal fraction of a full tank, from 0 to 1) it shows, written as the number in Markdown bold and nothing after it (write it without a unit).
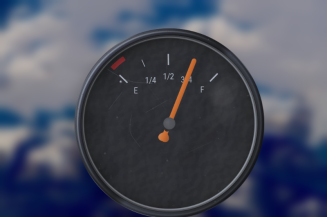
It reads **0.75**
